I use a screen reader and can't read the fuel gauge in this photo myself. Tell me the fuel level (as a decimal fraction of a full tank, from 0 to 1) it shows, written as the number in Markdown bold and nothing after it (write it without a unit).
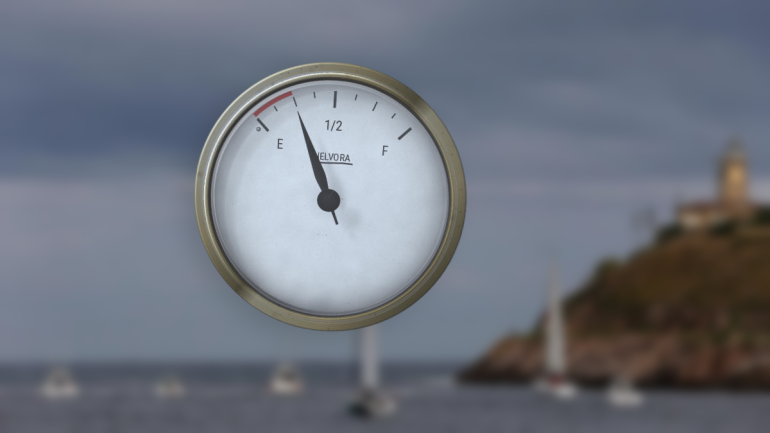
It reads **0.25**
